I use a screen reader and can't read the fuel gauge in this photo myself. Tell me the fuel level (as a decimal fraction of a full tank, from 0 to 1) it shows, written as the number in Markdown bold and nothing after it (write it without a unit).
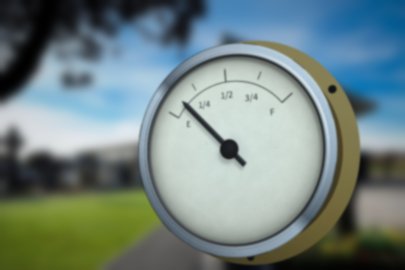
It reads **0.125**
